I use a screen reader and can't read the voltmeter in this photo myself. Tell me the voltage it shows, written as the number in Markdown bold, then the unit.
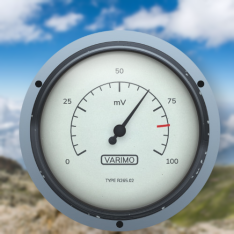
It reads **65** mV
